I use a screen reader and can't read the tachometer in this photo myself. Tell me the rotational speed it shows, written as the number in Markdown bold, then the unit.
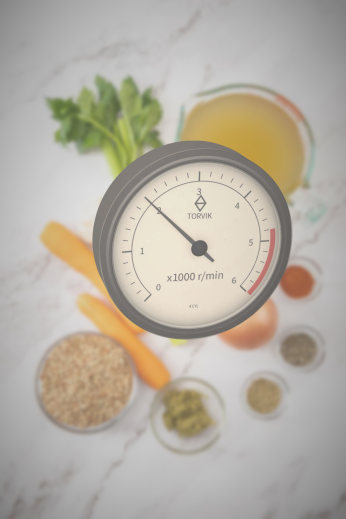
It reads **2000** rpm
